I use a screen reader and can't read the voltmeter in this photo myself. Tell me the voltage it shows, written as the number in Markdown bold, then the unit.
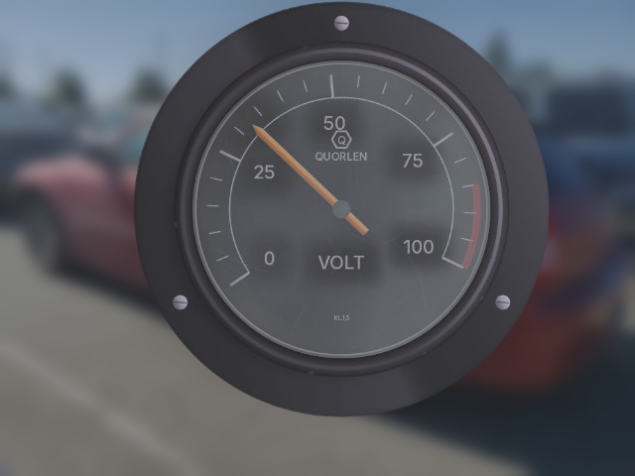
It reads **32.5** V
